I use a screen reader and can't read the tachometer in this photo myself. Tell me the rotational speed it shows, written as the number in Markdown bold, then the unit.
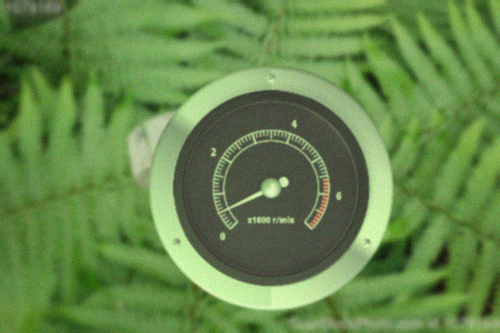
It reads **500** rpm
